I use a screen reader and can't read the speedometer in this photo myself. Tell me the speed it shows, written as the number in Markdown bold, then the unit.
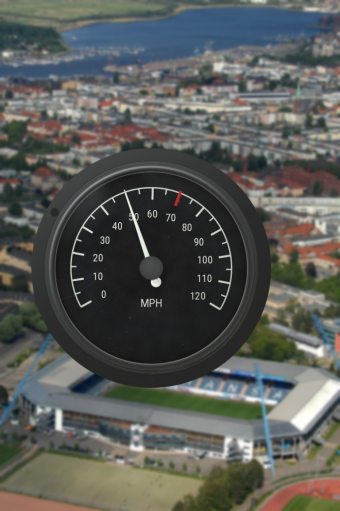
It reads **50** mph
